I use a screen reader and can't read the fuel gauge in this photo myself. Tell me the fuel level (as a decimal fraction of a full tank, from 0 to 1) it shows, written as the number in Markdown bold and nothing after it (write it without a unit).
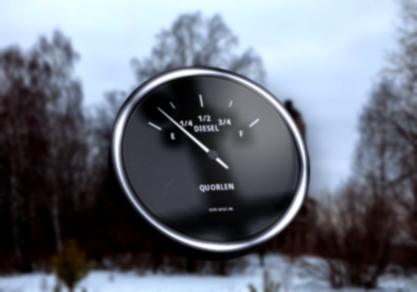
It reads **0.125**
